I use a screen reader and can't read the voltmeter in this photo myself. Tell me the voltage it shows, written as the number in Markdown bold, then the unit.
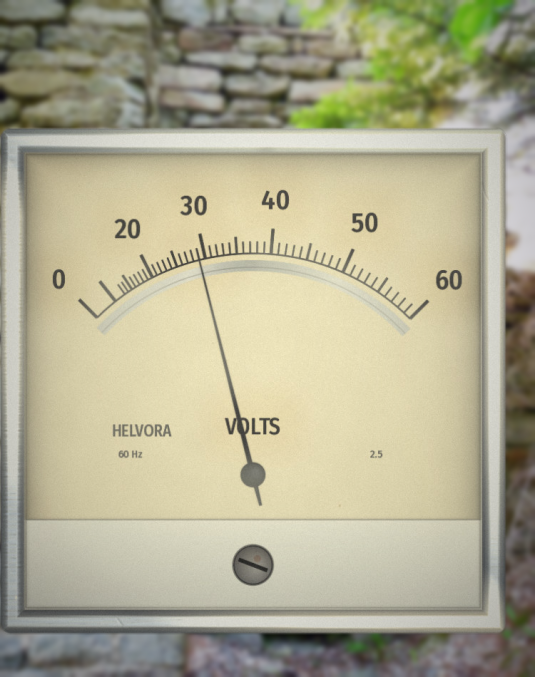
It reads **29** V
